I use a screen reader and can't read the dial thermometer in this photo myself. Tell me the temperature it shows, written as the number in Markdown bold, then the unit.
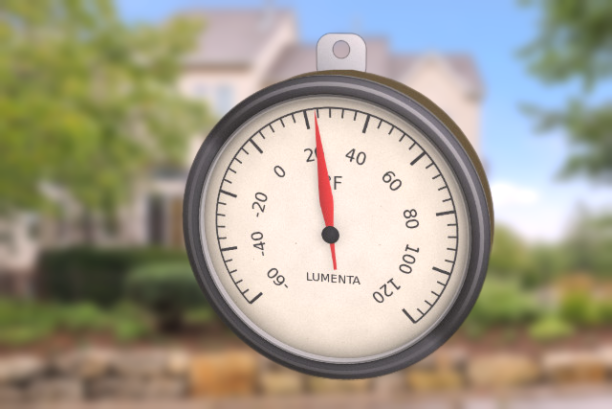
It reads **24** °F
